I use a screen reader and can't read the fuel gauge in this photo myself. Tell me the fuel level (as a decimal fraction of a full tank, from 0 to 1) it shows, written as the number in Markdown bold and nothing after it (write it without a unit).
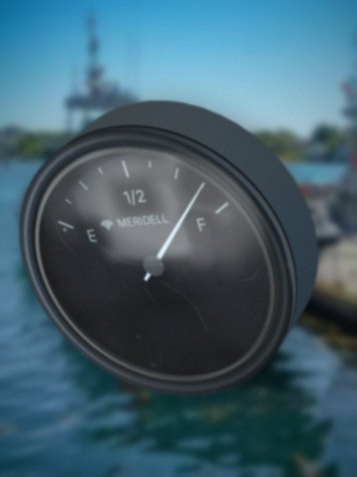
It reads **0.875**
